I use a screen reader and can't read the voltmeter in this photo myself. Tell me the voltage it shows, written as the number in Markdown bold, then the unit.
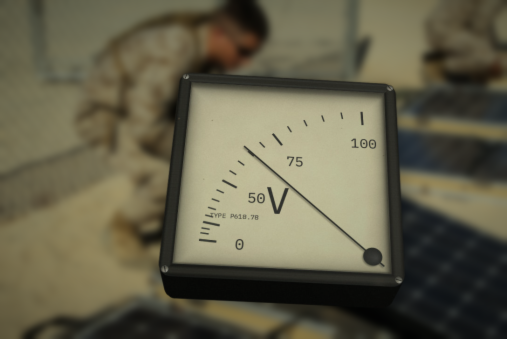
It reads **65** V
